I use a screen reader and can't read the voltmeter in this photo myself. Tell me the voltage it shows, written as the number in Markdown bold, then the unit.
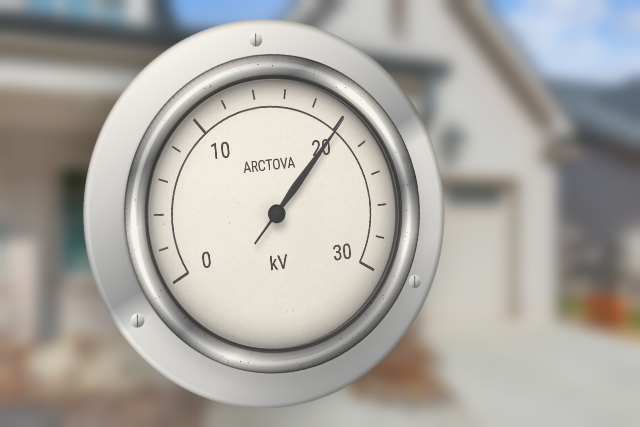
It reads **20** kV
